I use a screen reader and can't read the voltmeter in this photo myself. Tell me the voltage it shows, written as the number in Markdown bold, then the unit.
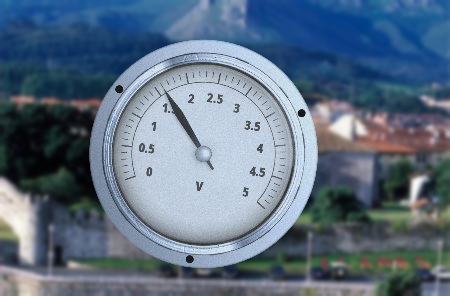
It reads **1.6** V
